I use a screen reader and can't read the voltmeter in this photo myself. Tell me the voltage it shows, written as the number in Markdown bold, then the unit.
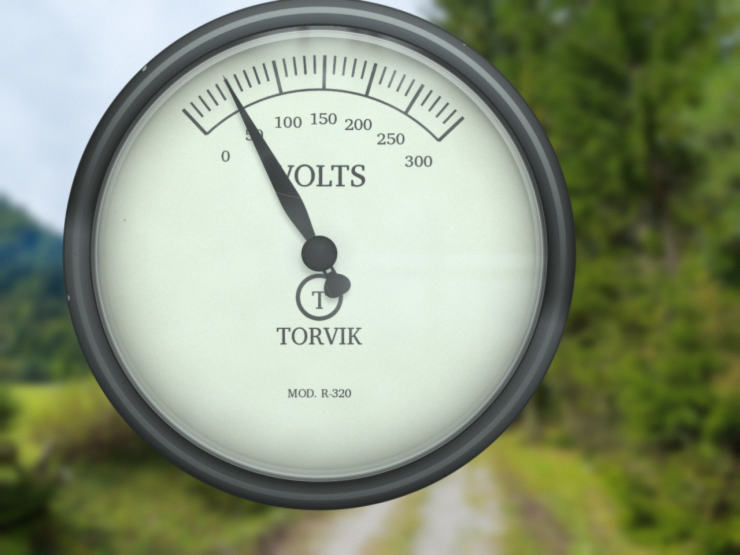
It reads **50** V
